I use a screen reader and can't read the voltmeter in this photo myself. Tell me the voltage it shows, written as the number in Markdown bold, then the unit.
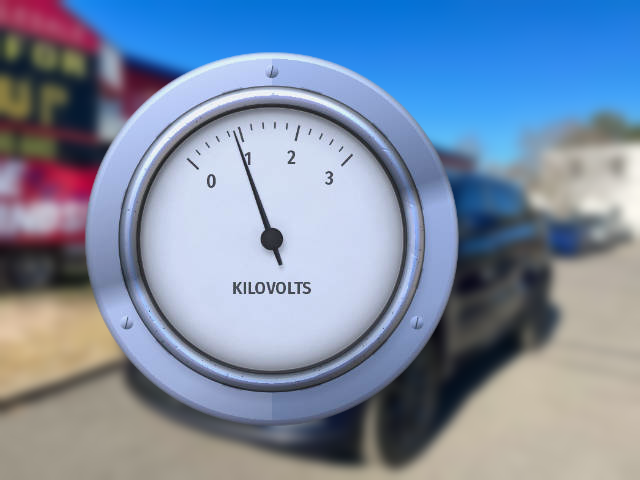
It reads **0.9** kV
